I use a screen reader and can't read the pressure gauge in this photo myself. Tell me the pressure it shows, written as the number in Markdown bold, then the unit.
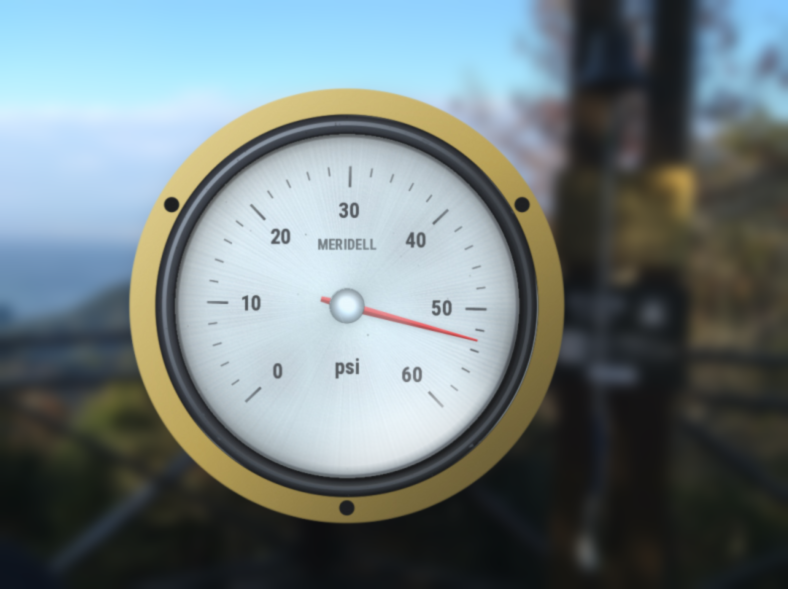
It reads **53** psi
